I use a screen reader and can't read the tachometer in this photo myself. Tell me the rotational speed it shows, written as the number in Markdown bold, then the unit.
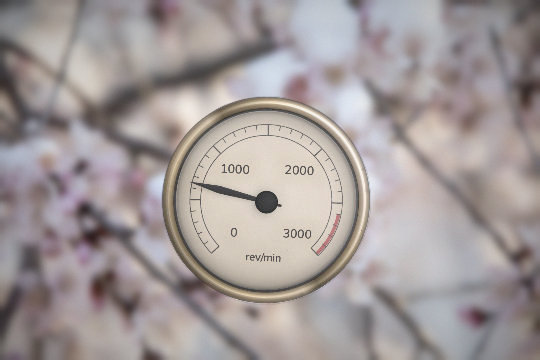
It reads **650** rpm
